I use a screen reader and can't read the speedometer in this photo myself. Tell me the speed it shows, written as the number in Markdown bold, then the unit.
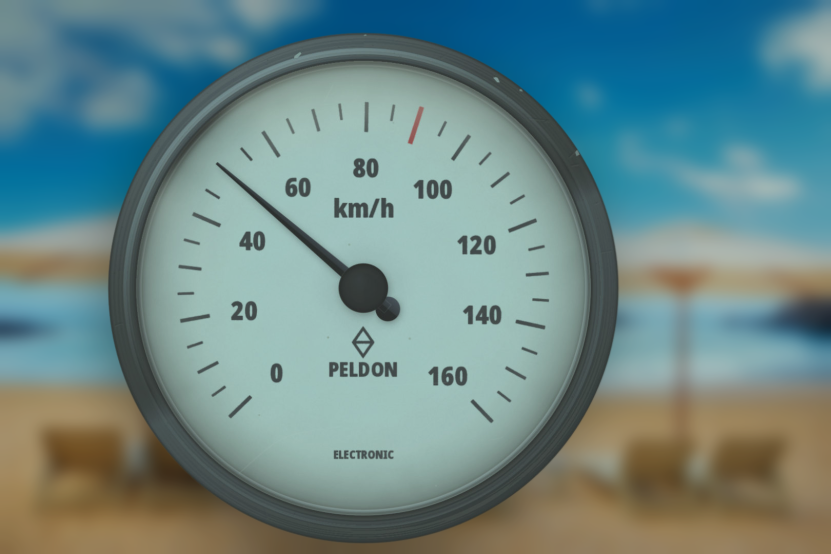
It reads **50** km/h
